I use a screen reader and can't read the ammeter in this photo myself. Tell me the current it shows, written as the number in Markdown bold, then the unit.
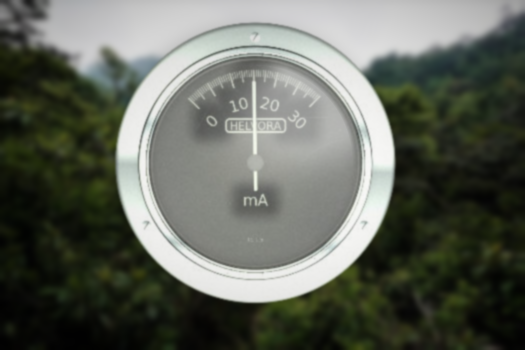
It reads **15** mA
